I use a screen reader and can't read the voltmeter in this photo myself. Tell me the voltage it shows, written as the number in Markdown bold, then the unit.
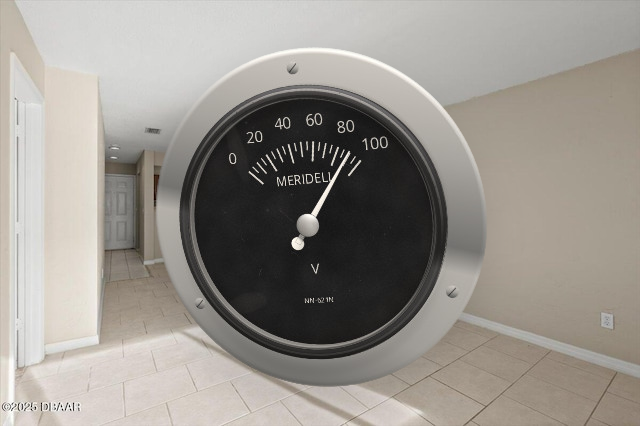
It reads **90** V
